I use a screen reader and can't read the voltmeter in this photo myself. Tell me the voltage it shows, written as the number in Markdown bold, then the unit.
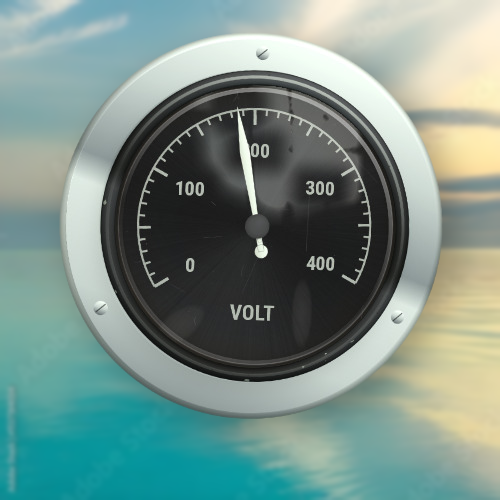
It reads **185** V
